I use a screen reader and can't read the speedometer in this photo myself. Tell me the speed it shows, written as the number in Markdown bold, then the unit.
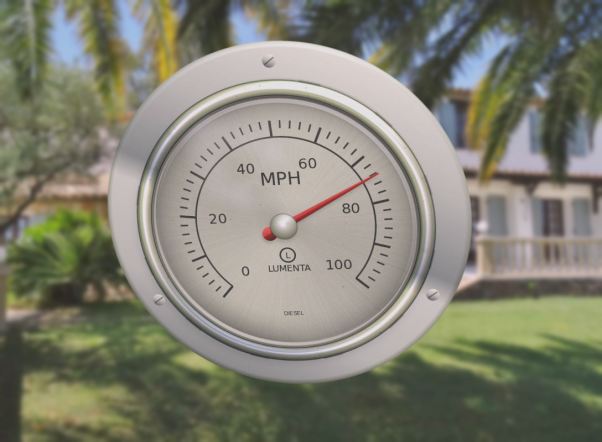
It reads **74** mph
